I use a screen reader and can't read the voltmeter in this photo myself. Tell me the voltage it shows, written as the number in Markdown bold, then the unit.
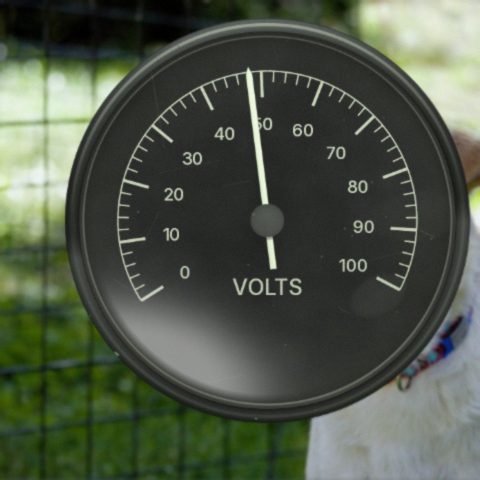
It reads **48** V
